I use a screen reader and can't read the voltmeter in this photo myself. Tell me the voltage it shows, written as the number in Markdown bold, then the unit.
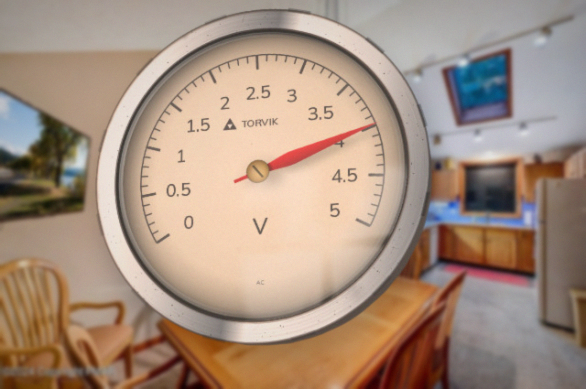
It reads **4** V
